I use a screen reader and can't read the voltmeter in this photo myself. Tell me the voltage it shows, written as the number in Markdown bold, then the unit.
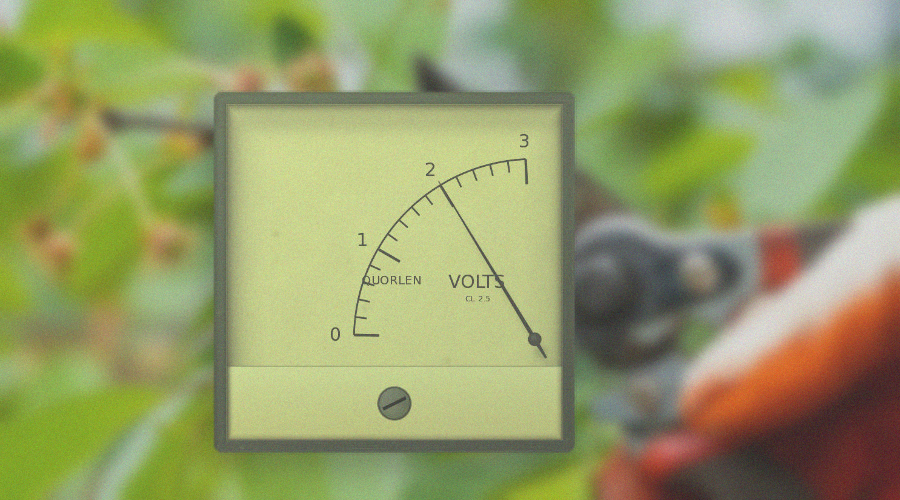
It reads **2** V
